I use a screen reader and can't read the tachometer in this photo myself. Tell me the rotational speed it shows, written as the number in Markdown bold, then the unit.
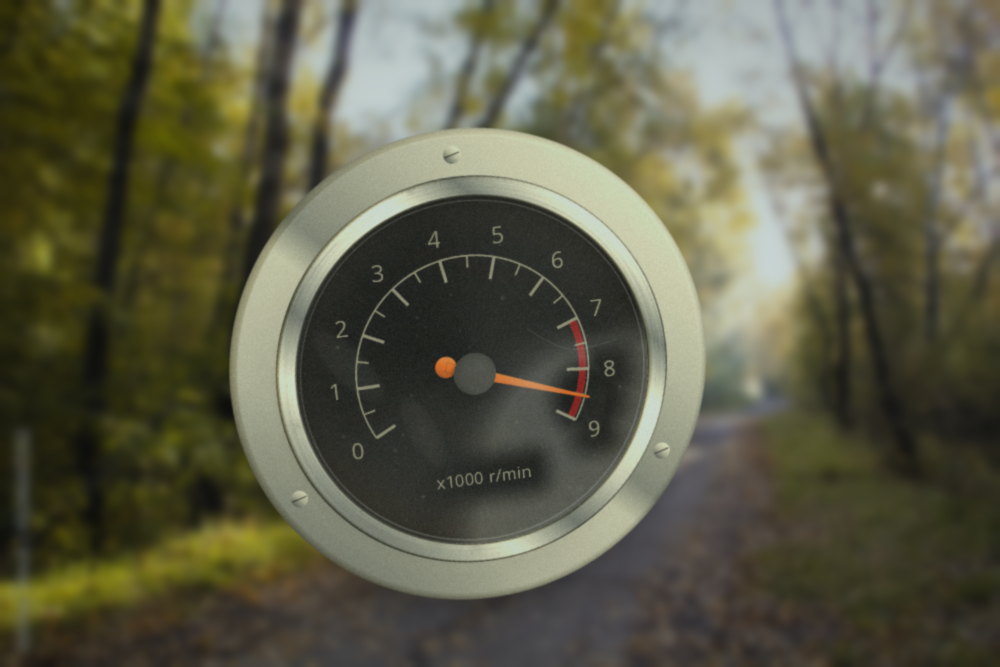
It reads **8500** rpm
